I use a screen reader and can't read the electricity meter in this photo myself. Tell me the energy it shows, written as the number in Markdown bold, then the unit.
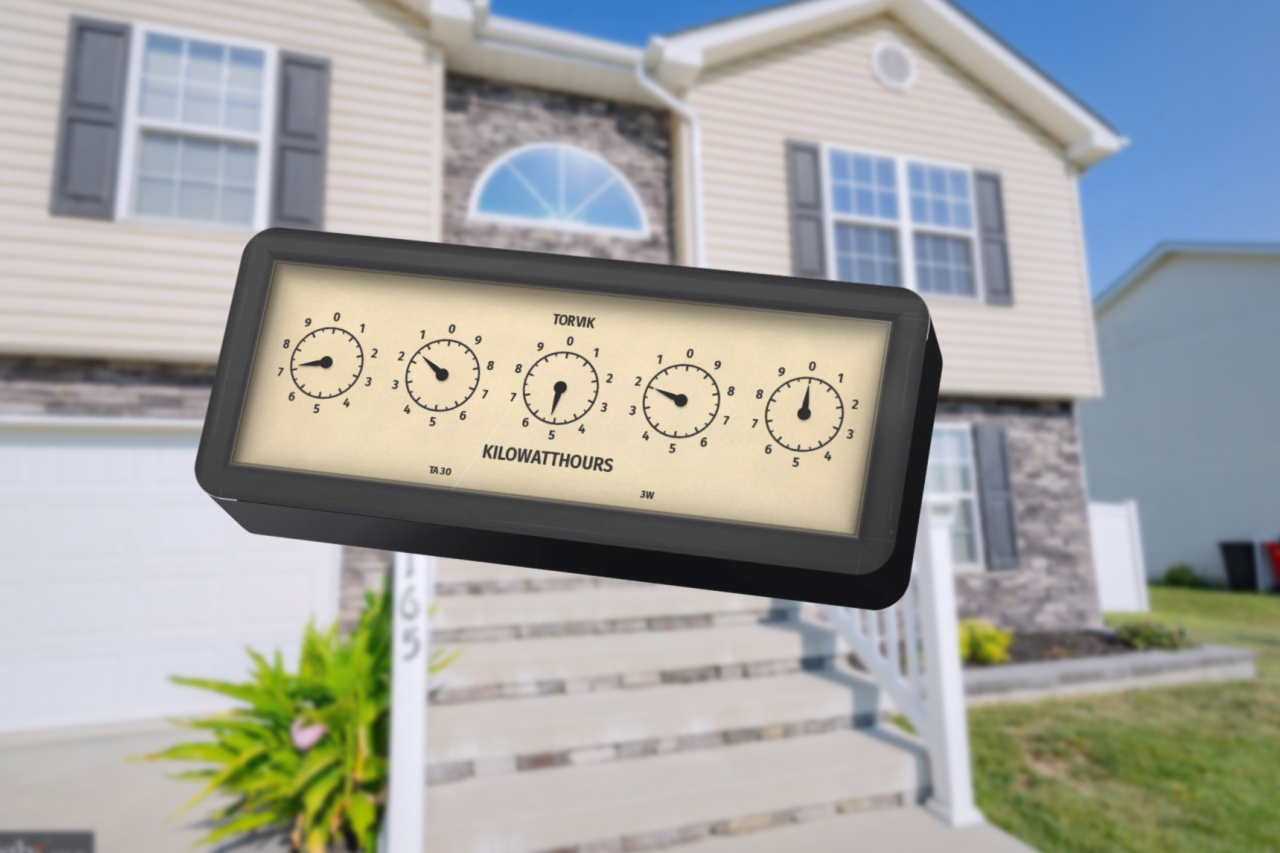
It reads **71520** kWh
